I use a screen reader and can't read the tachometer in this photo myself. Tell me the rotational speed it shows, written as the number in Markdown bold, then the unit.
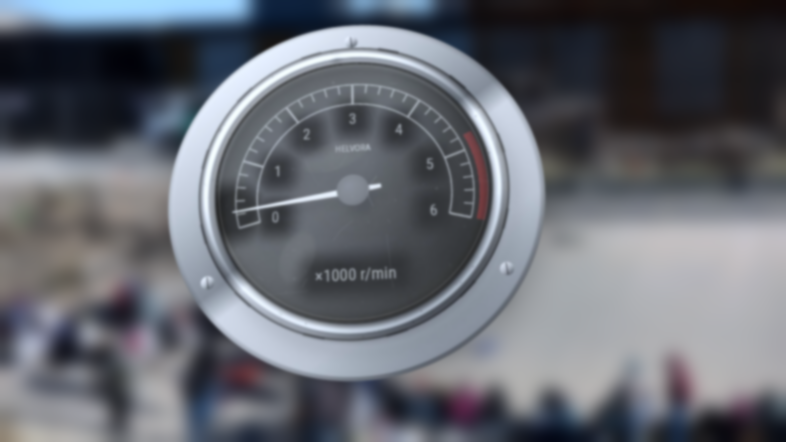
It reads **200** rpm
